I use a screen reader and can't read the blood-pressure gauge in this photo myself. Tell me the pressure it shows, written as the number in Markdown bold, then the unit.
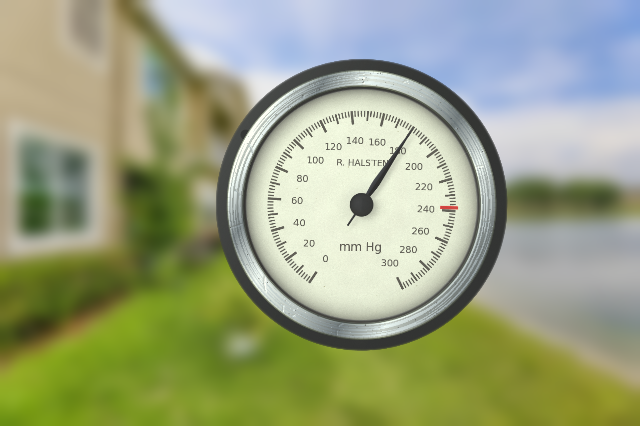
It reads **180** mmHg
